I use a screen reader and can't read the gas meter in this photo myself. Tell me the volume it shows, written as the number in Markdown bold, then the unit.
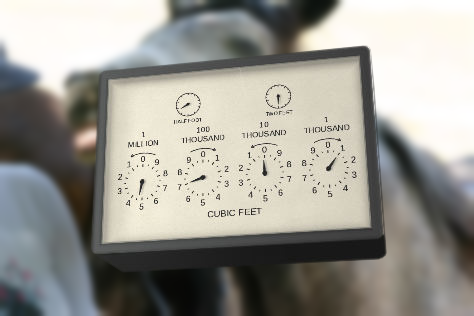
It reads **470100** ft³
